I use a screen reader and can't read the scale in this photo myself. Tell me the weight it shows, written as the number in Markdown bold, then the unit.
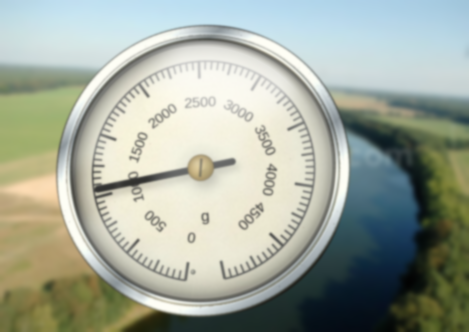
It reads **1050** g
